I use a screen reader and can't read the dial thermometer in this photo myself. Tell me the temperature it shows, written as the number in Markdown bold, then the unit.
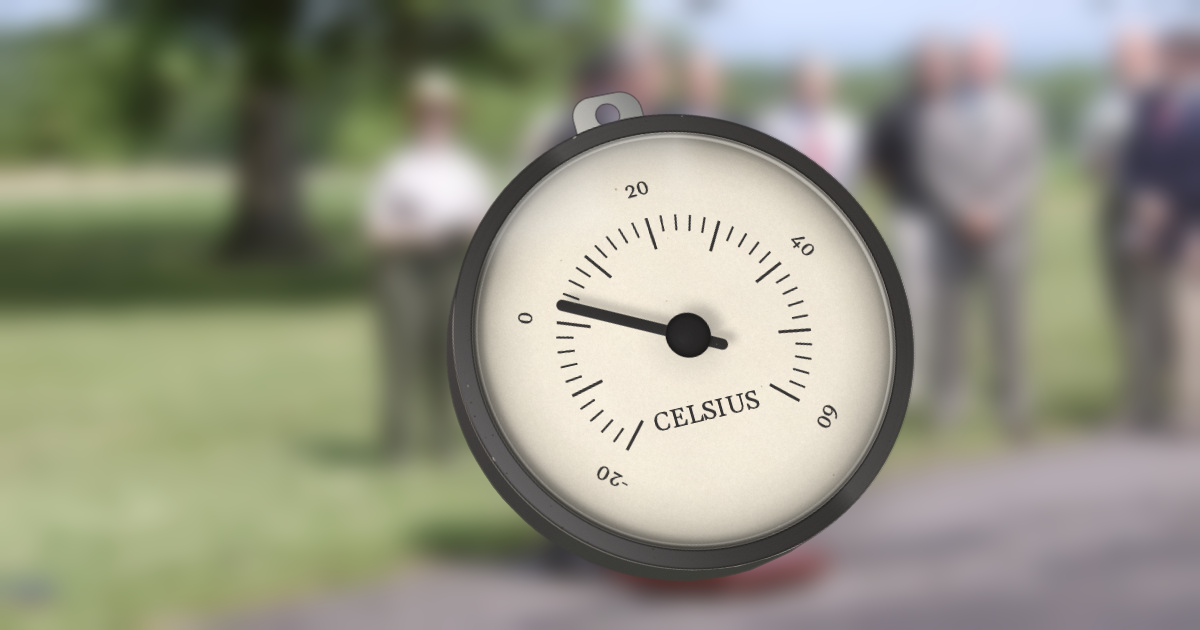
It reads **2** °C
